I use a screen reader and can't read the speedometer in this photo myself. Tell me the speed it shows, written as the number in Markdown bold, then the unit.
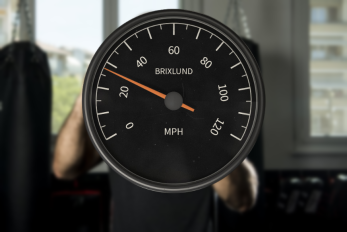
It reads **27.5** mph
